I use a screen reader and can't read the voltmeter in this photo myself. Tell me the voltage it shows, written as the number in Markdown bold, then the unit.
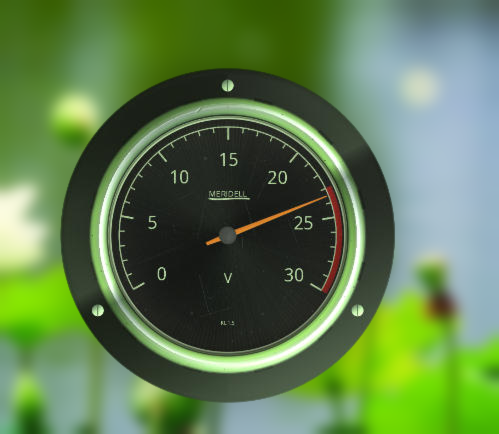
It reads **23.5** V
